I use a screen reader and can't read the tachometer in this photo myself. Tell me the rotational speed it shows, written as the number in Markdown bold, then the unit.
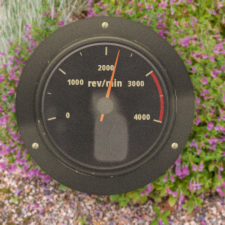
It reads **2250** rpm
